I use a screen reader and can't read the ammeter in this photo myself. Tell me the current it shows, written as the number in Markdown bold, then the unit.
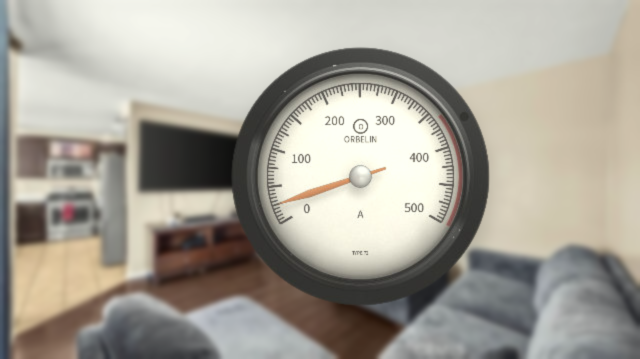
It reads **25** A
